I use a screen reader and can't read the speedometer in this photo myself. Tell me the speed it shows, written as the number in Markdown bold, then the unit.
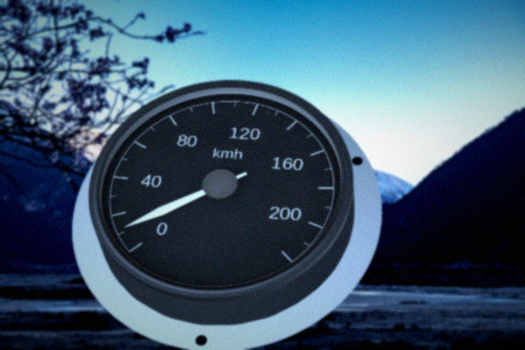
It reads **10** km/h
